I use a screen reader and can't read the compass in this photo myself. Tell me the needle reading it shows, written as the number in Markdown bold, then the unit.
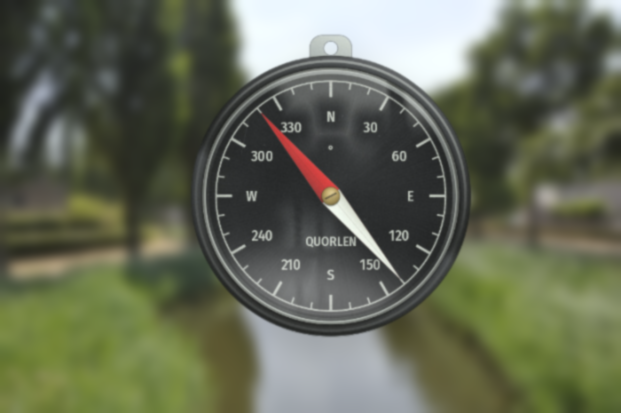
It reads **320** °
